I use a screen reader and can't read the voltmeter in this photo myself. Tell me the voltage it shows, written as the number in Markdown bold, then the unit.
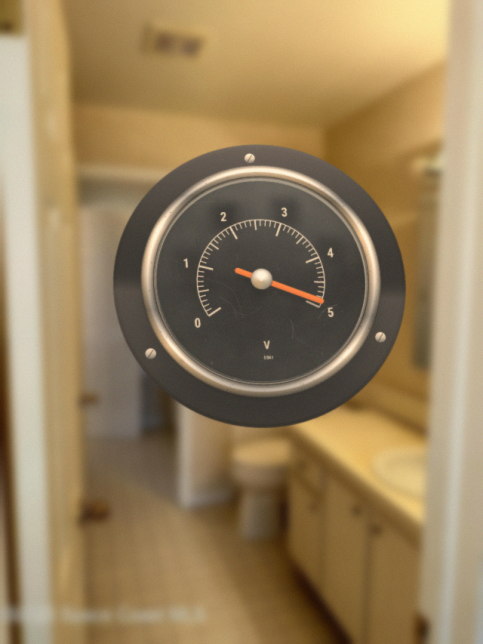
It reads **4.9** V
